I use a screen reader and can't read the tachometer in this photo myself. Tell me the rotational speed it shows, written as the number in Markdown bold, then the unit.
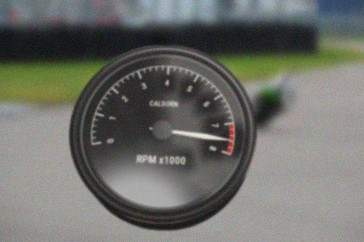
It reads **7600** rpm
